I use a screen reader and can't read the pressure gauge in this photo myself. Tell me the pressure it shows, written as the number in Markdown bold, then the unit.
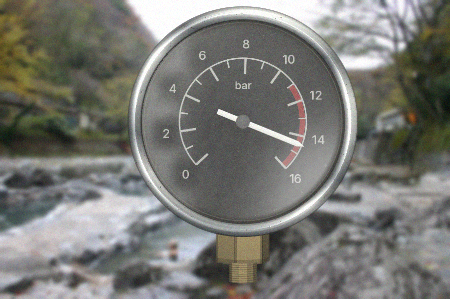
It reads **14.5** bar
